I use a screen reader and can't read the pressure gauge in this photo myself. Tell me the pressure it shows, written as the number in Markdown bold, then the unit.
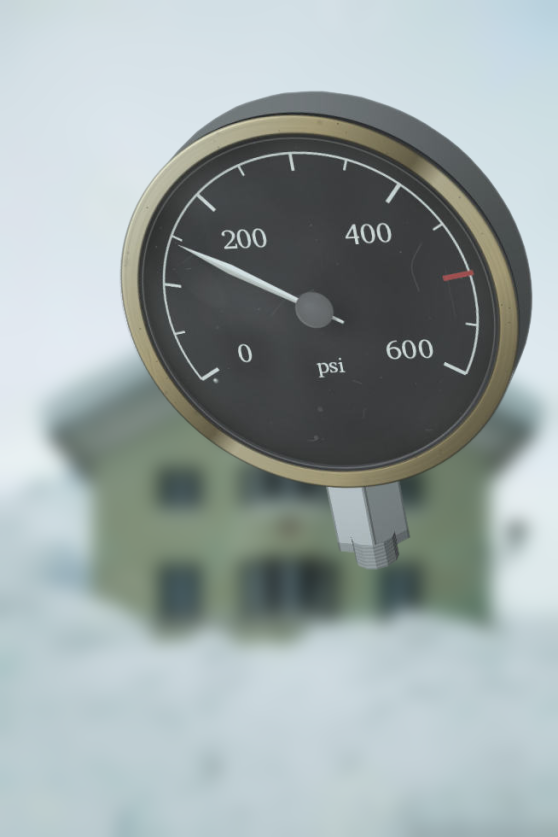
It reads **150** psi
